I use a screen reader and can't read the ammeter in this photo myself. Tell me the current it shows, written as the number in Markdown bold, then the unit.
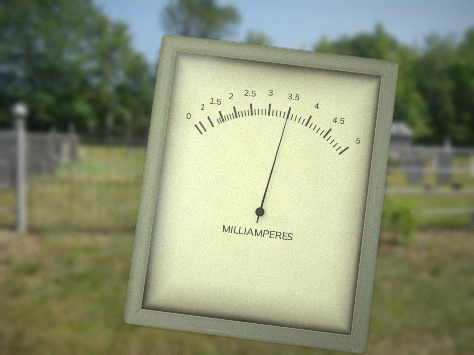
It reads **3.5** mA
